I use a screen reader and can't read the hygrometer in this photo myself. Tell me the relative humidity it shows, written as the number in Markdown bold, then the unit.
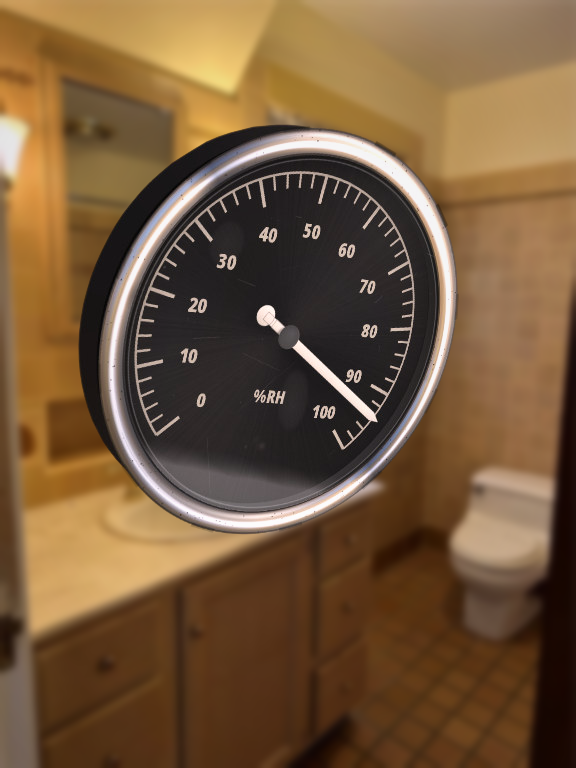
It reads **94** %
